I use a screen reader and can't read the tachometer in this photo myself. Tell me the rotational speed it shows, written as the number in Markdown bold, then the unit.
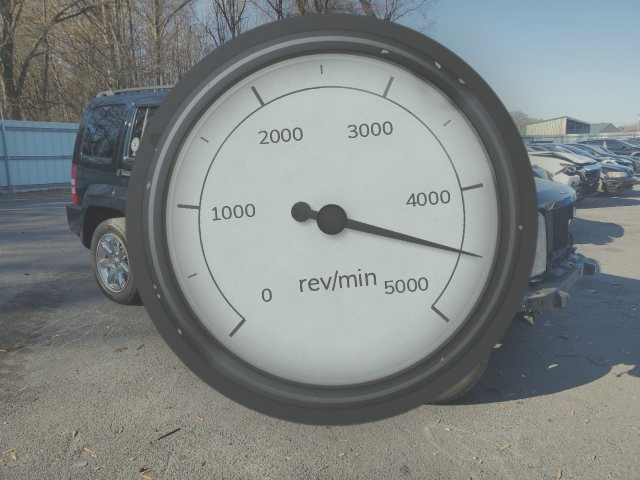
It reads **4500** rpm
